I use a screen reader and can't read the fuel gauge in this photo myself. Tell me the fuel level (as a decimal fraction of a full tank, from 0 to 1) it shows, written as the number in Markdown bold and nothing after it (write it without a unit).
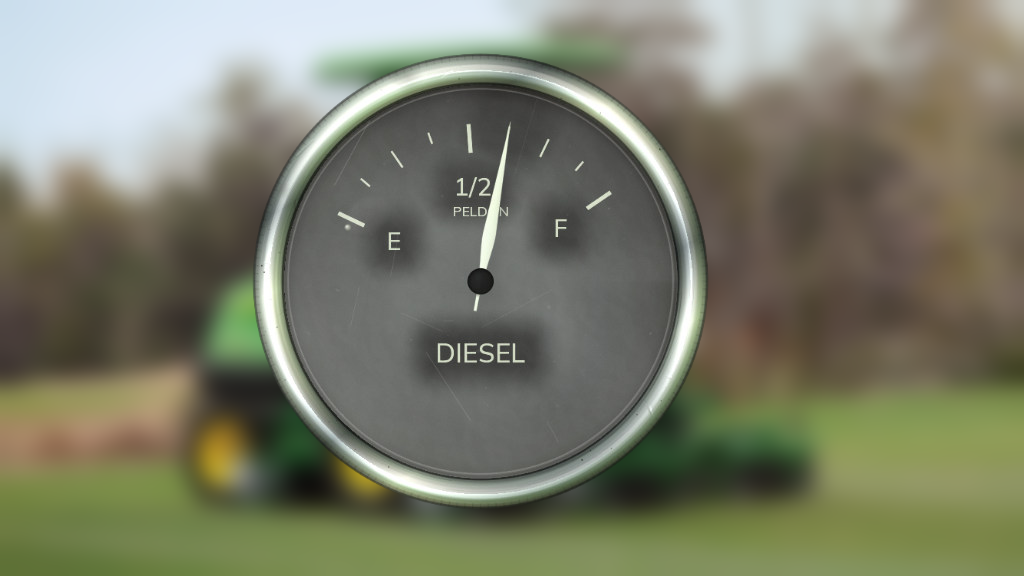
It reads **0.625**
